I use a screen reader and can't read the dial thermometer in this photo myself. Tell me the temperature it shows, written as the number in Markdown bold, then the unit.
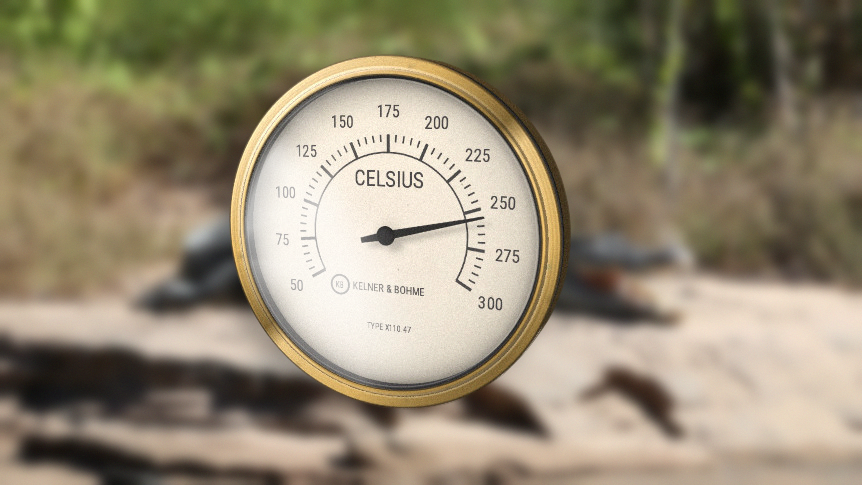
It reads **255** °C
